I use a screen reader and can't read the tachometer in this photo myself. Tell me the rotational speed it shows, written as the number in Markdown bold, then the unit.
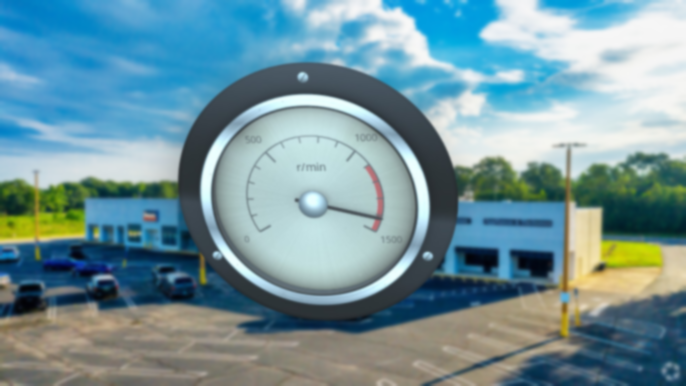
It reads **1400** rpm
